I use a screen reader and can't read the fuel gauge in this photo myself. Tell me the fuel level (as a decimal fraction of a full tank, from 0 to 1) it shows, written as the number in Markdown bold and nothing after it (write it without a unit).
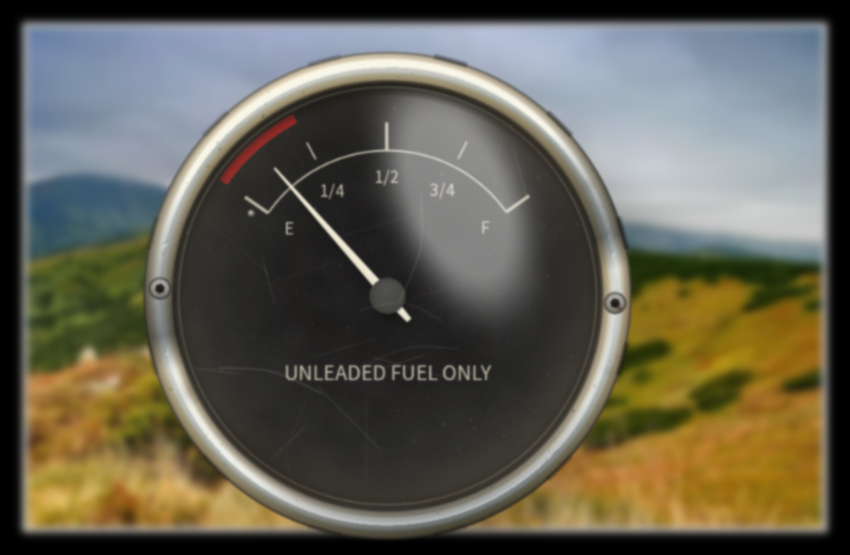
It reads **0.125**
